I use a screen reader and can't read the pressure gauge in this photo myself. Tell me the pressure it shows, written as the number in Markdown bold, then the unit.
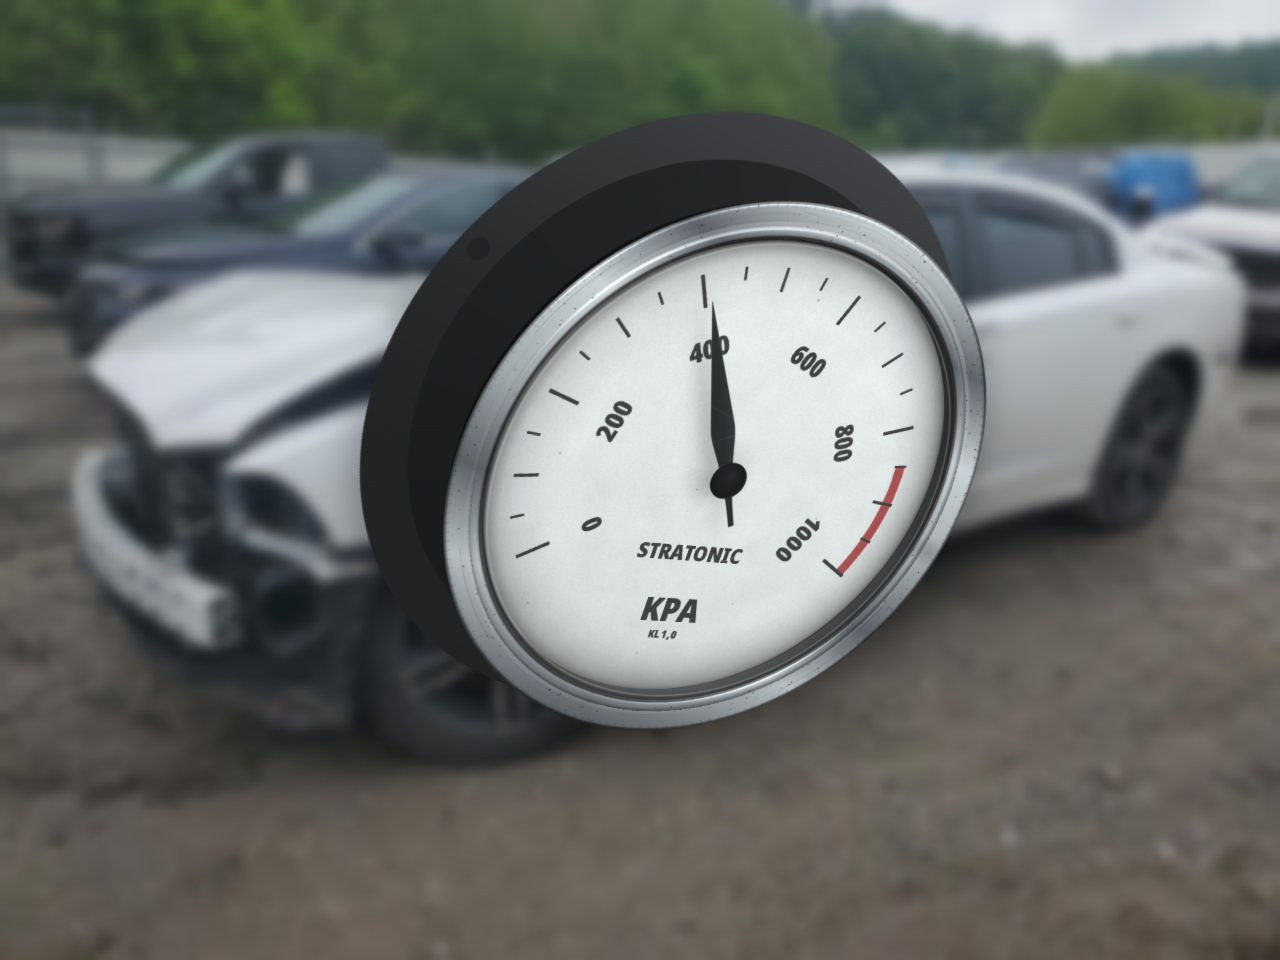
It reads **400** kPa
